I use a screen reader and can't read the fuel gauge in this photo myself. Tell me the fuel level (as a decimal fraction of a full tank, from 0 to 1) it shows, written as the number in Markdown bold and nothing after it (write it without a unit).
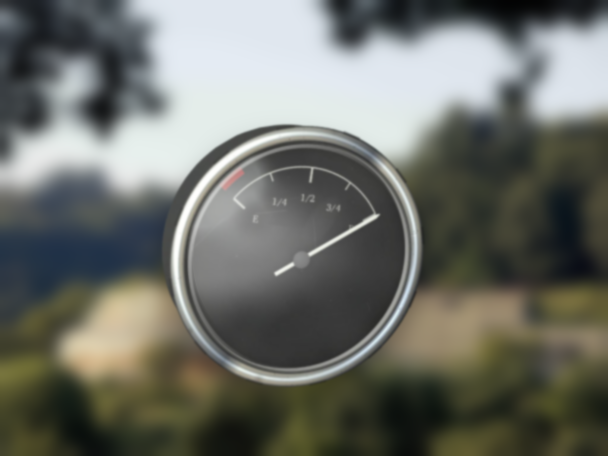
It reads **1**
